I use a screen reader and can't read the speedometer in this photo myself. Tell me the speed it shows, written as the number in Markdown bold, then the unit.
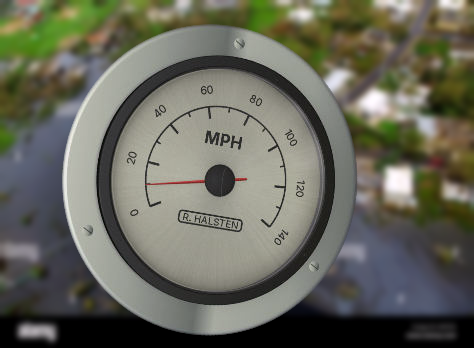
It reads **10** mph
